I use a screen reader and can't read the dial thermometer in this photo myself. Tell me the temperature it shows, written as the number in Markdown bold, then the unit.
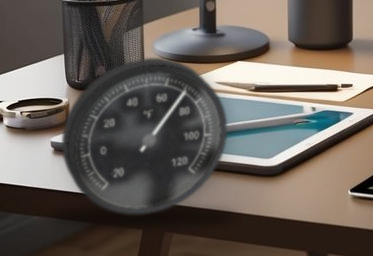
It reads **70** °F
